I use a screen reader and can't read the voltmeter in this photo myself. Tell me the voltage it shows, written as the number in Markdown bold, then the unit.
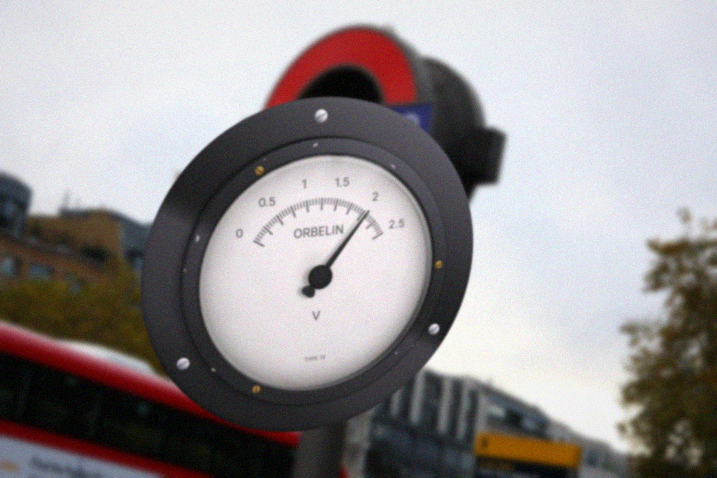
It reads **2** V
